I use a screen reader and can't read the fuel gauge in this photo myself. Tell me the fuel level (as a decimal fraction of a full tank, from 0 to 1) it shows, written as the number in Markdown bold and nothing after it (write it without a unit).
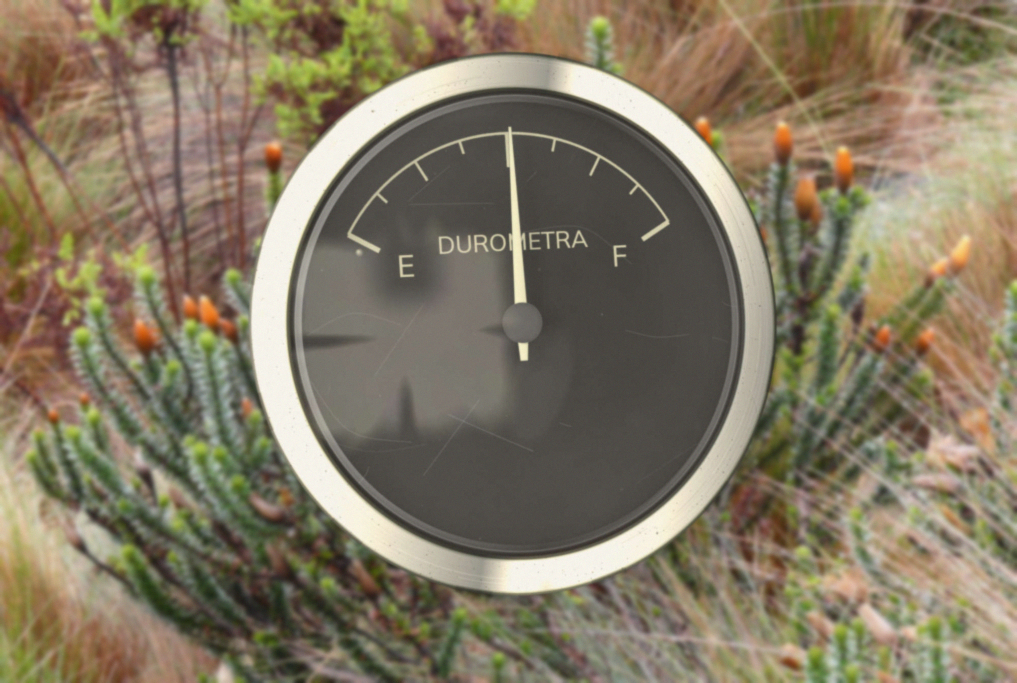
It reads **0.5**
